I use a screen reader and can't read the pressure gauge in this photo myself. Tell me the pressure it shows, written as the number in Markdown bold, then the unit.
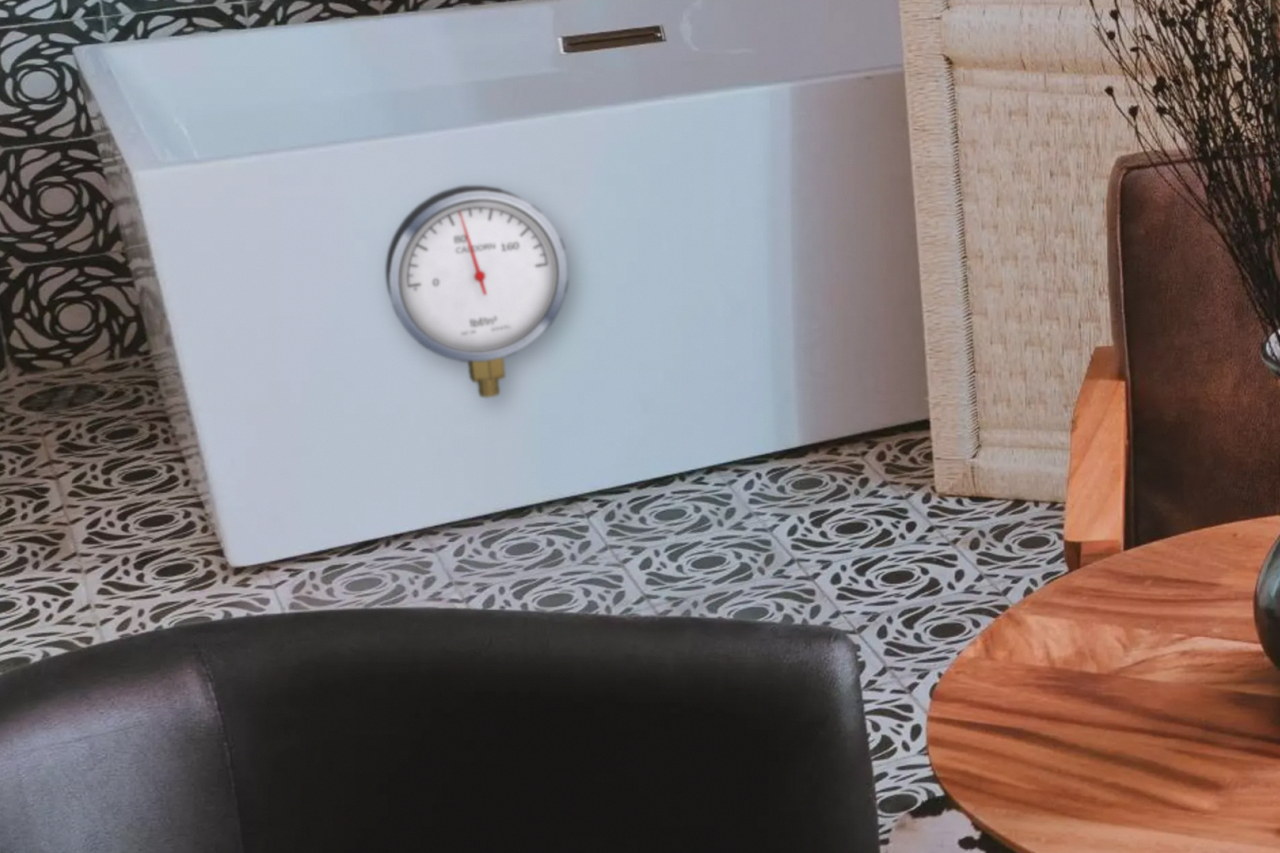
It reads **90** psi
